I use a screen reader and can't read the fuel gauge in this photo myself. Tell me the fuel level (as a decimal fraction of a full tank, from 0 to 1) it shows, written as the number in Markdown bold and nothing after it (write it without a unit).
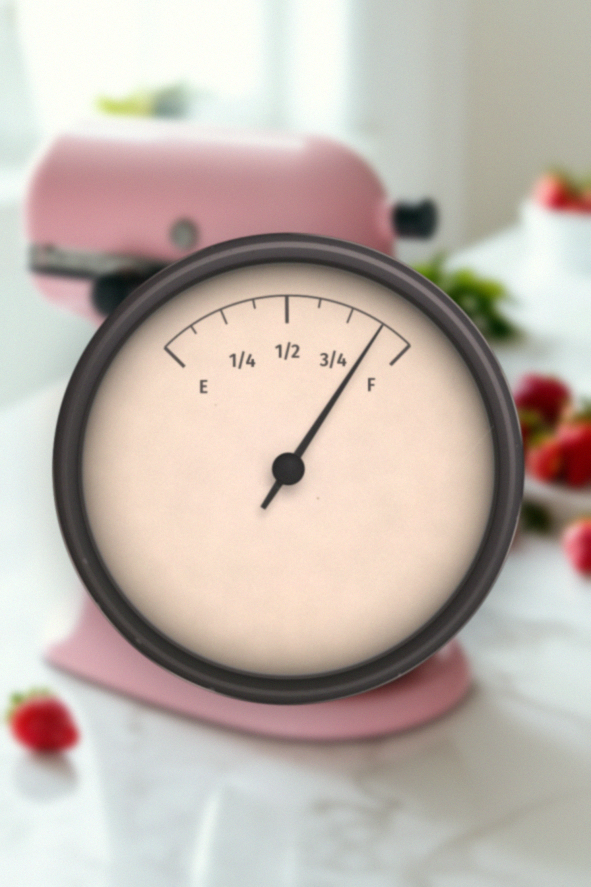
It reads **0.875**
